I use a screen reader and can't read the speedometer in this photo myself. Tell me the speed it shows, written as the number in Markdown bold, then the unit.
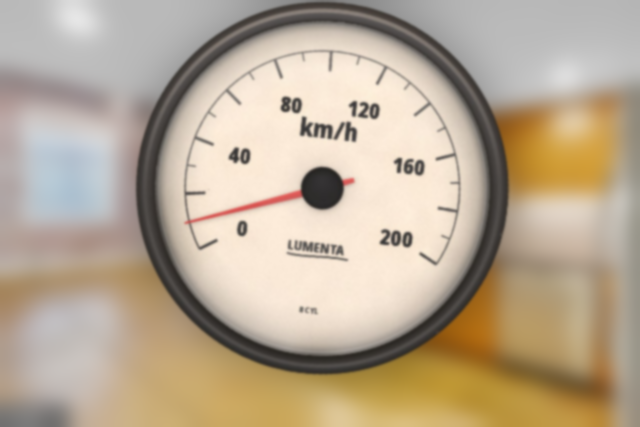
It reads **10** km/h
